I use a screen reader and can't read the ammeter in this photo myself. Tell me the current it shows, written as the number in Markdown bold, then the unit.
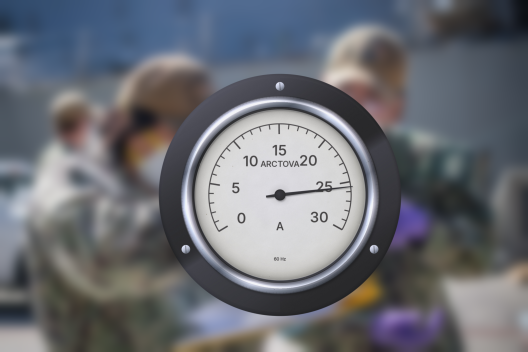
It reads **25.5** A
